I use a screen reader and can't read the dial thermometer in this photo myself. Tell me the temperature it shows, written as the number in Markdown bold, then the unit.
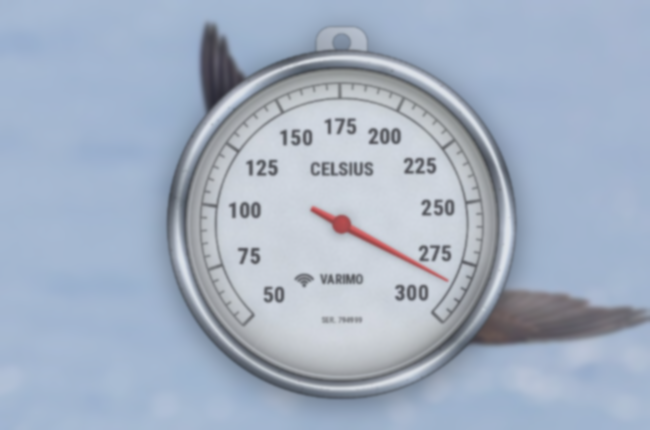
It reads **285** °C
